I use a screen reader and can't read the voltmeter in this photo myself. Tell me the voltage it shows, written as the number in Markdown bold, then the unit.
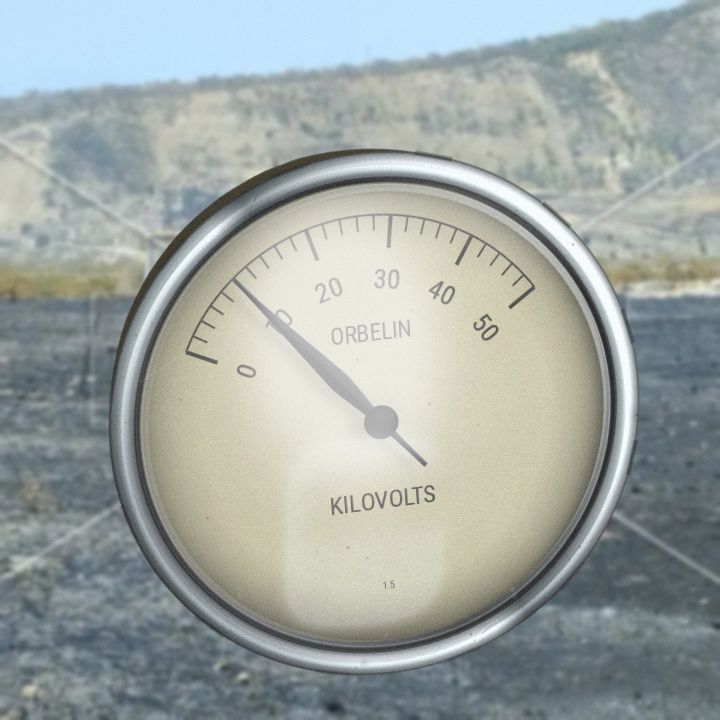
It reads **10** kV
